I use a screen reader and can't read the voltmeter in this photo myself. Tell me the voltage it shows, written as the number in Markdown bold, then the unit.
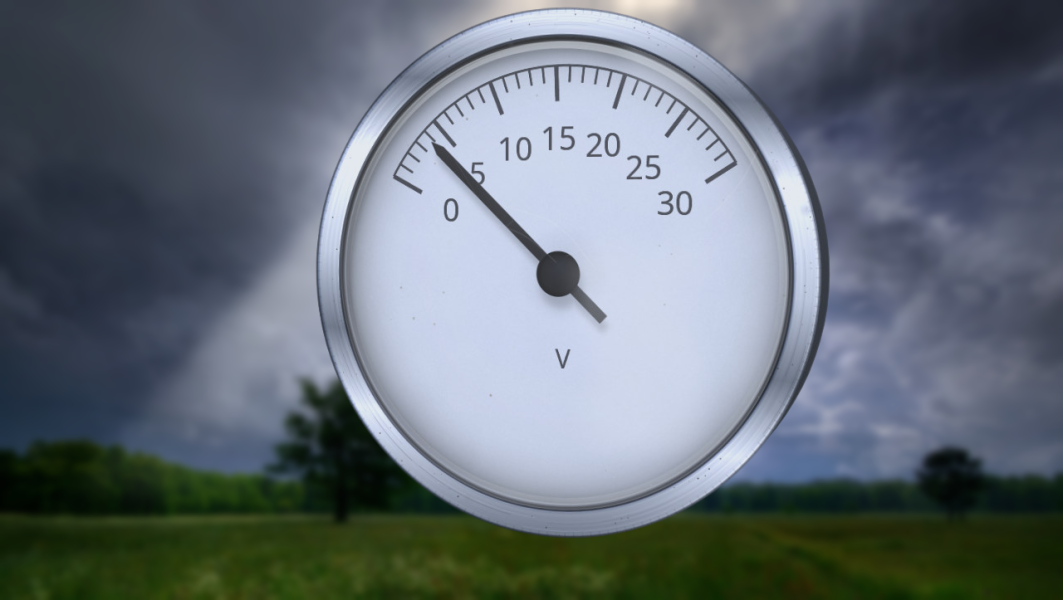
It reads **4** V
